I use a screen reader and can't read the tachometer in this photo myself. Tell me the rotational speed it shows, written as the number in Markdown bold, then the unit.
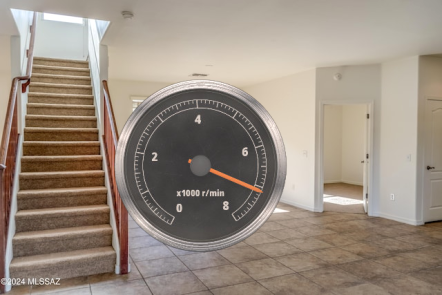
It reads **7100** rpm
